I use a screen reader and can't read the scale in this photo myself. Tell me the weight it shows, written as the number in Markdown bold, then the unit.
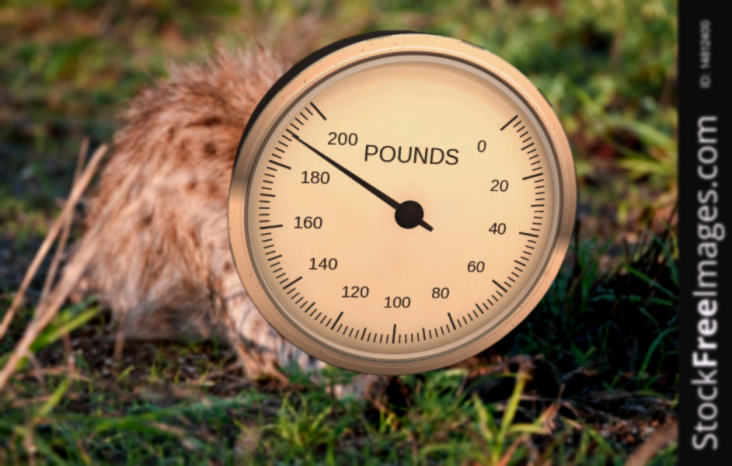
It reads **190** lb
